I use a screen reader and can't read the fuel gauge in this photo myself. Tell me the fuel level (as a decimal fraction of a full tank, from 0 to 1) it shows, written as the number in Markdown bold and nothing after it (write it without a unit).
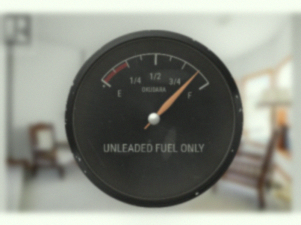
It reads **0.875**
